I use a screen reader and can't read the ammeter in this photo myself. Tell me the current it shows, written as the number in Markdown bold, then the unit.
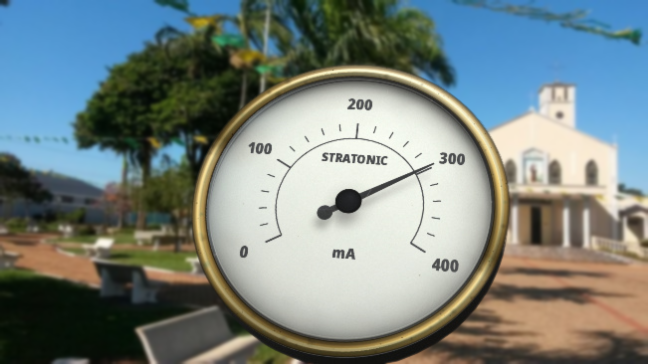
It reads **300** mA
